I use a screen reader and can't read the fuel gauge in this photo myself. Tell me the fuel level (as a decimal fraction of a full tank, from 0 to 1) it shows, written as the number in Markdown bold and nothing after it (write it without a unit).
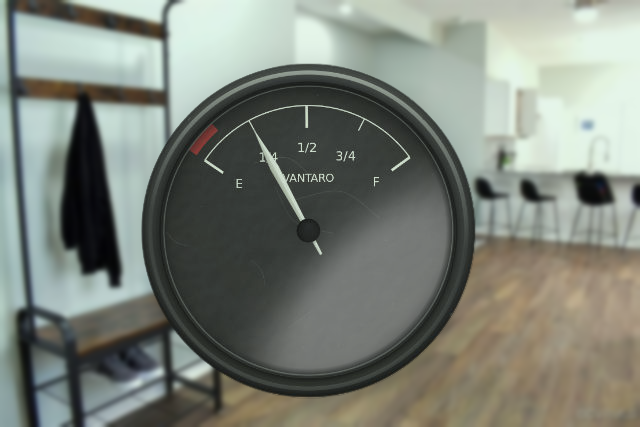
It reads **0.25**
